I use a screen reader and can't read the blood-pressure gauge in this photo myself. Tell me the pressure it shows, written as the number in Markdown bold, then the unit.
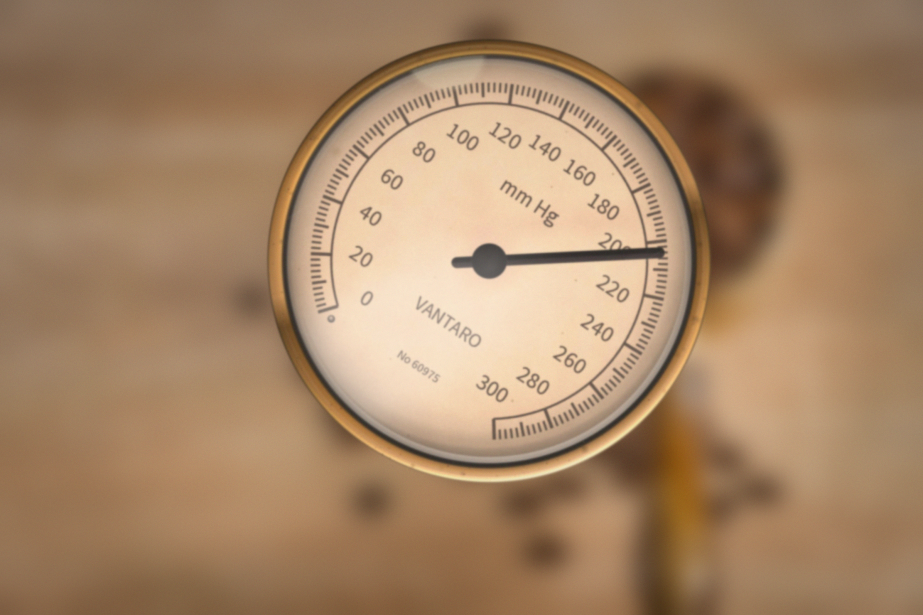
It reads **204** mmHg
